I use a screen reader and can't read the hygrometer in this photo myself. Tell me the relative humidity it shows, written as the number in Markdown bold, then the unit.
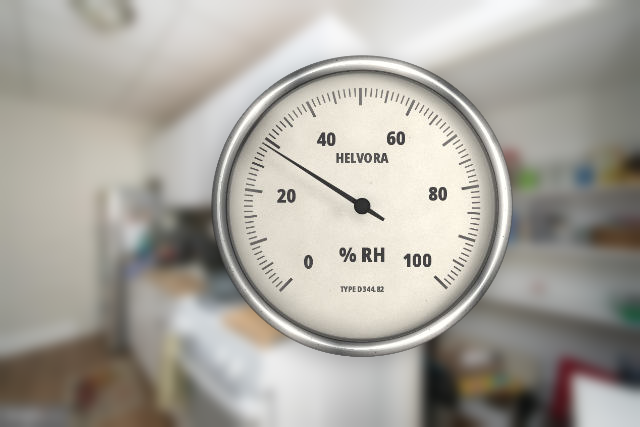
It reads **29** %
